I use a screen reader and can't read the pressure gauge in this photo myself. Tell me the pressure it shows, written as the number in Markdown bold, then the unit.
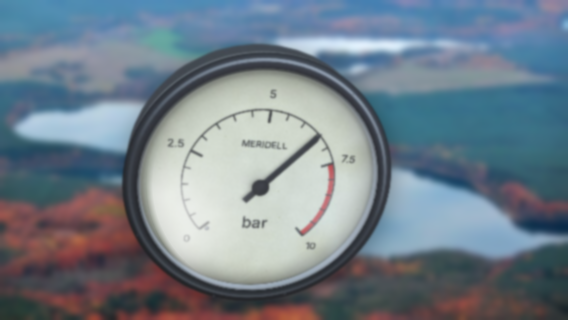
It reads **6.5** bar
